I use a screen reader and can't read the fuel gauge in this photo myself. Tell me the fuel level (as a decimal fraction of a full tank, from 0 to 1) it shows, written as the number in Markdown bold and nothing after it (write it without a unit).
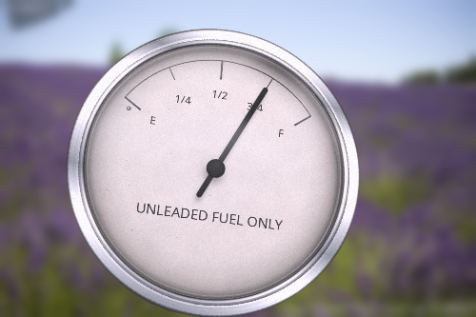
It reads **0.75**
